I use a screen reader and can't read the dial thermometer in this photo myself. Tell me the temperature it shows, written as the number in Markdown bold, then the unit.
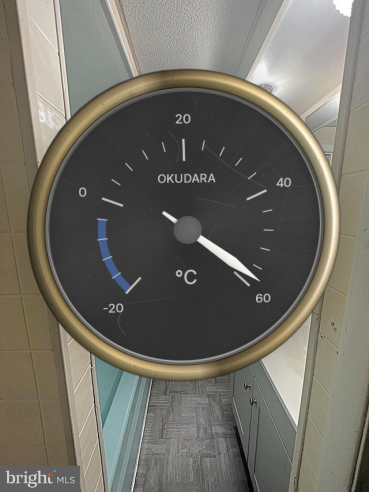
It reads **58** °C
